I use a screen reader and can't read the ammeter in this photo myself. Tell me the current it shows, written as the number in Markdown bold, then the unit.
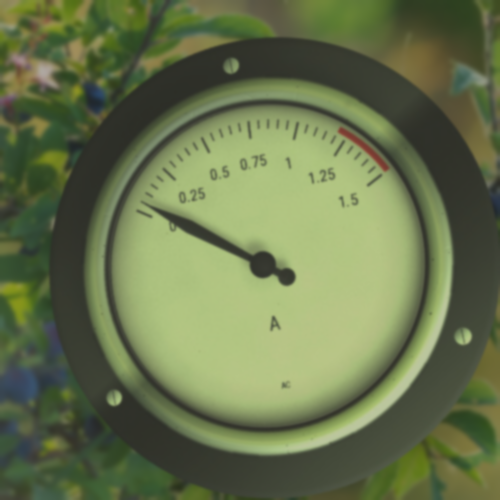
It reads **0.05** A
